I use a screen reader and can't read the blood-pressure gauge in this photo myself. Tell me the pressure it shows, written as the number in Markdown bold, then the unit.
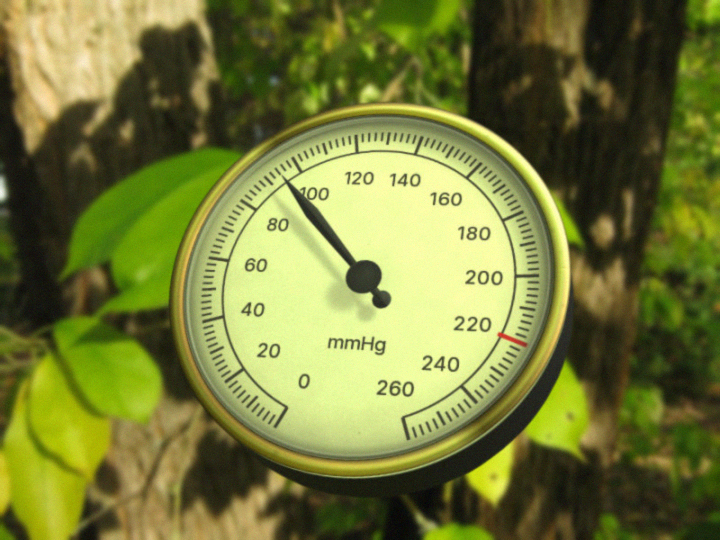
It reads **94** mmHg
